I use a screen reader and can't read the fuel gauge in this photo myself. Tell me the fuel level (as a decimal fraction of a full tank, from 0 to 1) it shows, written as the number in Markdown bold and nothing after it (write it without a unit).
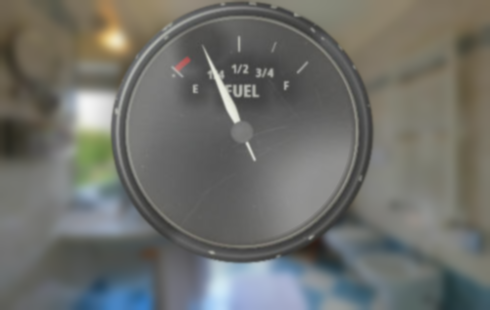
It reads **0.25**
